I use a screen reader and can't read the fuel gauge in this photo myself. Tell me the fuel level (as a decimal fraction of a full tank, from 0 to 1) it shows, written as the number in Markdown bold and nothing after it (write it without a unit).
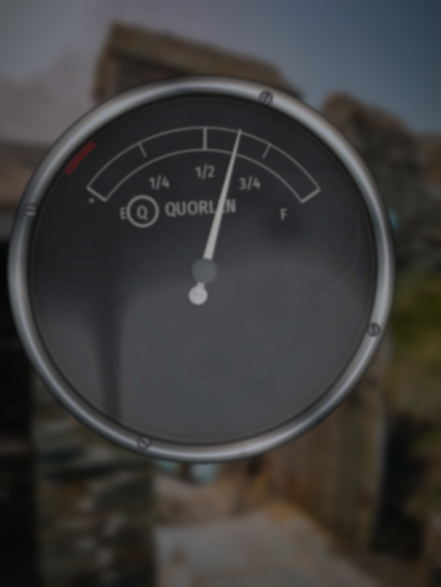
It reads **0.625**
